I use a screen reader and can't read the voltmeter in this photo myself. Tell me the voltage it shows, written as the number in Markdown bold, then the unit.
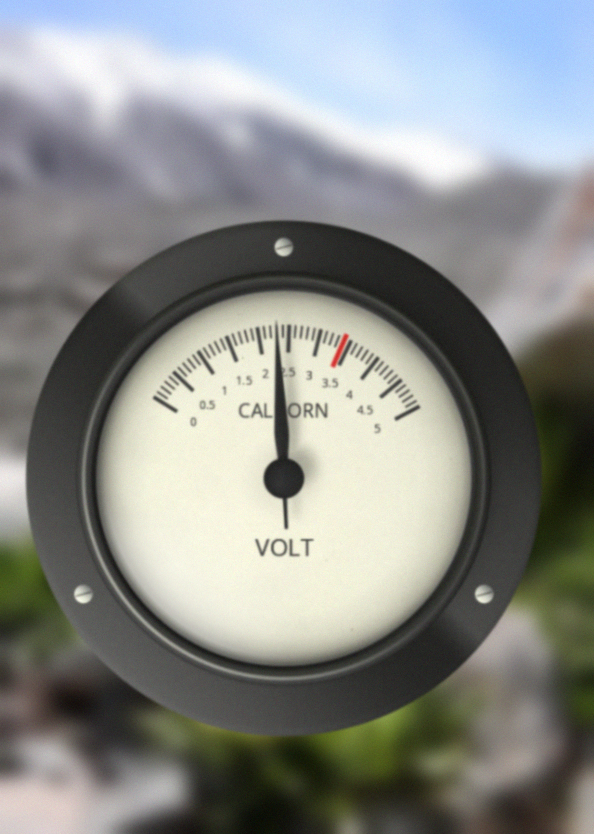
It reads **2.3** V
